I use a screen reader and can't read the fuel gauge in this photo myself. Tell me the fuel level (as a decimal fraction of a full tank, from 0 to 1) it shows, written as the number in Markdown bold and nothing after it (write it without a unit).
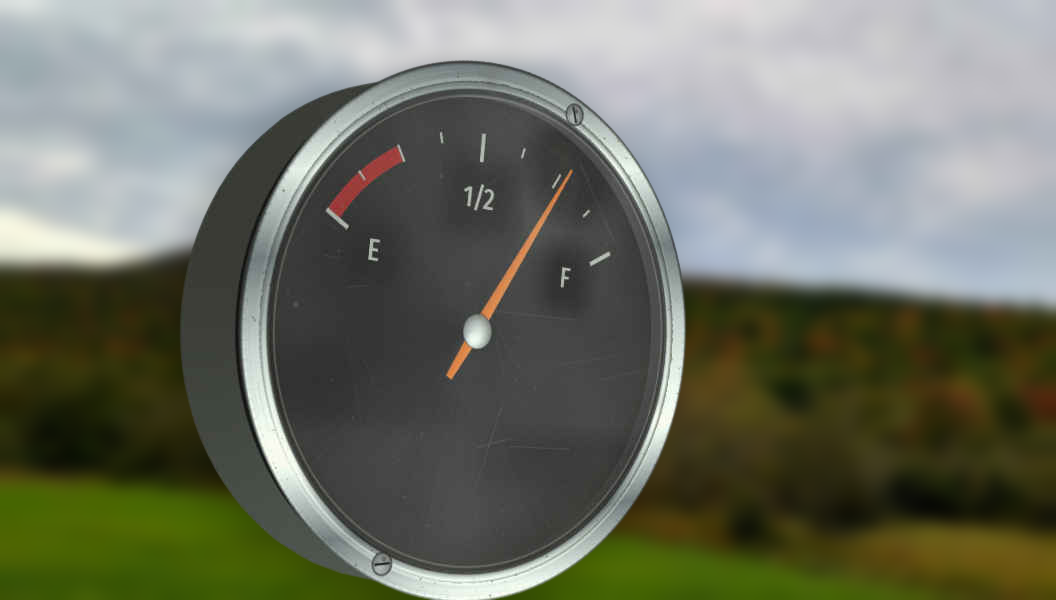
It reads **0.75**
